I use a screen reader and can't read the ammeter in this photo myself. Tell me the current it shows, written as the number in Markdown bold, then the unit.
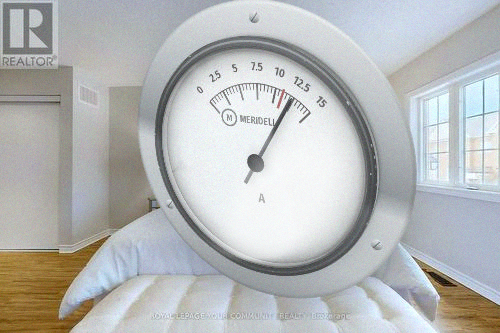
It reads **12.5** A
